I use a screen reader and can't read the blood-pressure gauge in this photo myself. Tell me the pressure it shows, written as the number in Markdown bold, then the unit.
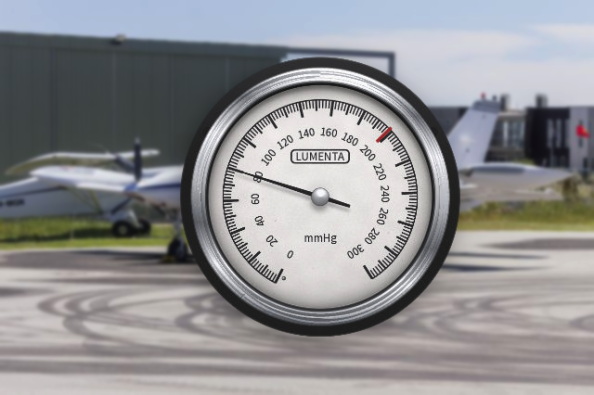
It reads **80** mmHg
